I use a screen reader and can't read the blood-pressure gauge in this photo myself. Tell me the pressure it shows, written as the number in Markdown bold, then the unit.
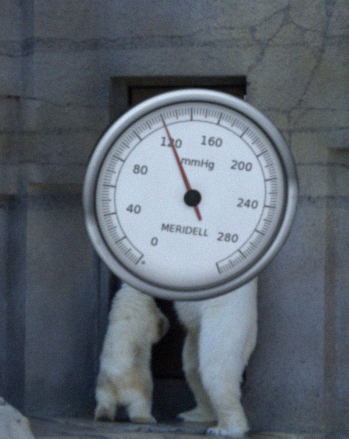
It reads **120** mmHg
